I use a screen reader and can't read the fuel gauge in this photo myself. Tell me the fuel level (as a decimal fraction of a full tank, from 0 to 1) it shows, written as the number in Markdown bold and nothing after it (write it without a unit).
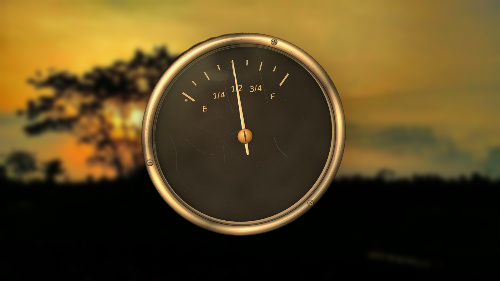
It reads **0.5**
